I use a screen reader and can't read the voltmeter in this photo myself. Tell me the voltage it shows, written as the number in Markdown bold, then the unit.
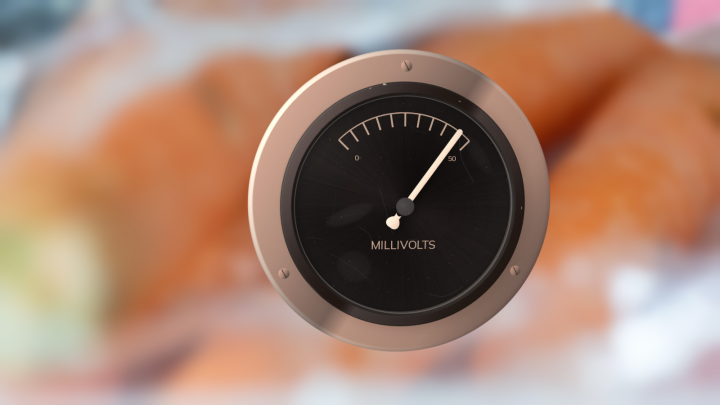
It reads **45** mV
